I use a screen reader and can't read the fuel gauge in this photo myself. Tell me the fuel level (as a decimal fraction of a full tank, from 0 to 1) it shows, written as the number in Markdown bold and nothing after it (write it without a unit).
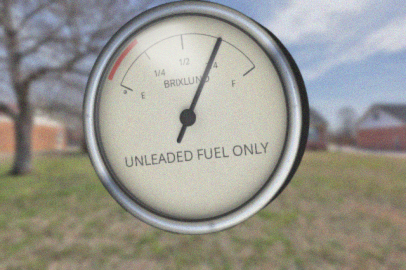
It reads **0.75**
